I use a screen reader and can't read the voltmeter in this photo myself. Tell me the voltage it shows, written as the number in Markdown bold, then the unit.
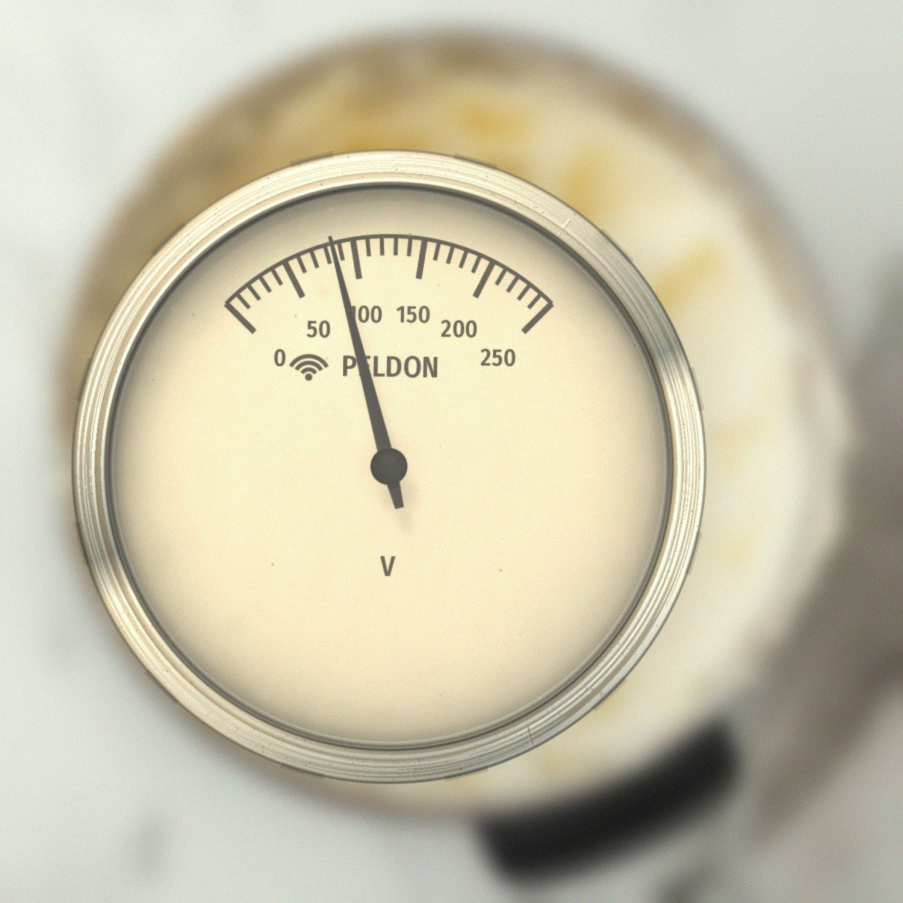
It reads **85** V
